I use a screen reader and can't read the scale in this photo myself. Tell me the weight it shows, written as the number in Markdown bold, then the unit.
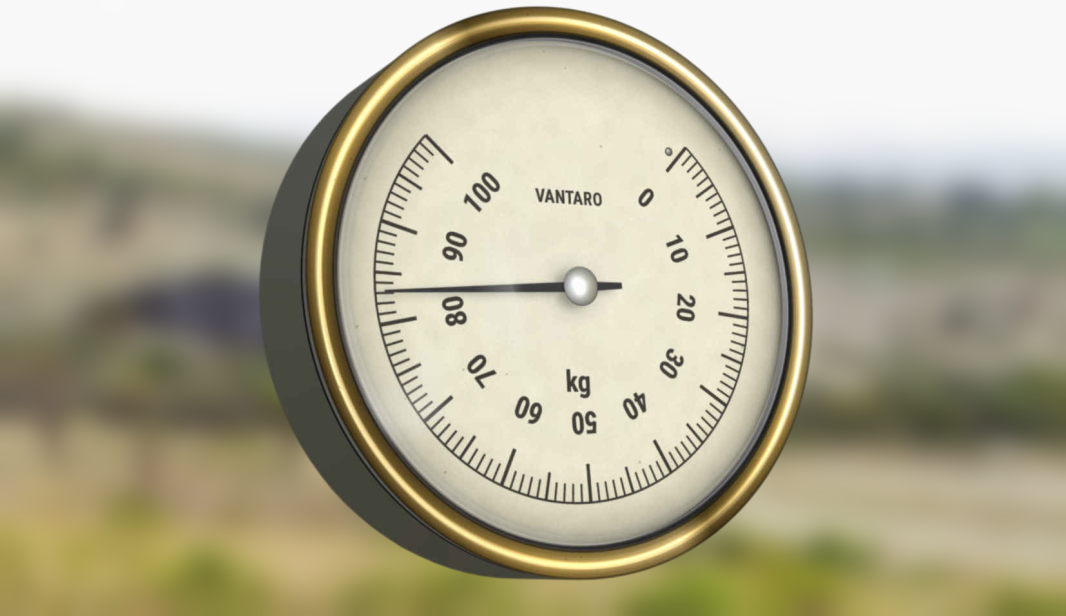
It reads **83** kg
